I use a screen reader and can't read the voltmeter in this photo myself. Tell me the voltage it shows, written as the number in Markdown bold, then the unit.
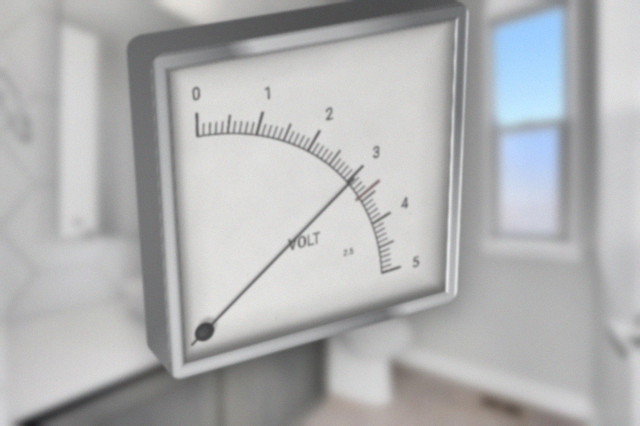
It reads **3** V
